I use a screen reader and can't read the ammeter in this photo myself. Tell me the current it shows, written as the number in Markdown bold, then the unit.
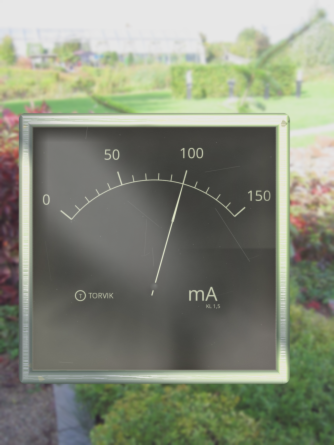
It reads **100** mA
